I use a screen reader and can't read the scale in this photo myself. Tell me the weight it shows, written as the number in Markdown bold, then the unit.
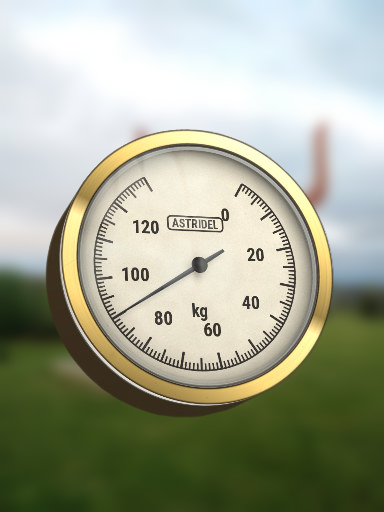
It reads **90** kg
